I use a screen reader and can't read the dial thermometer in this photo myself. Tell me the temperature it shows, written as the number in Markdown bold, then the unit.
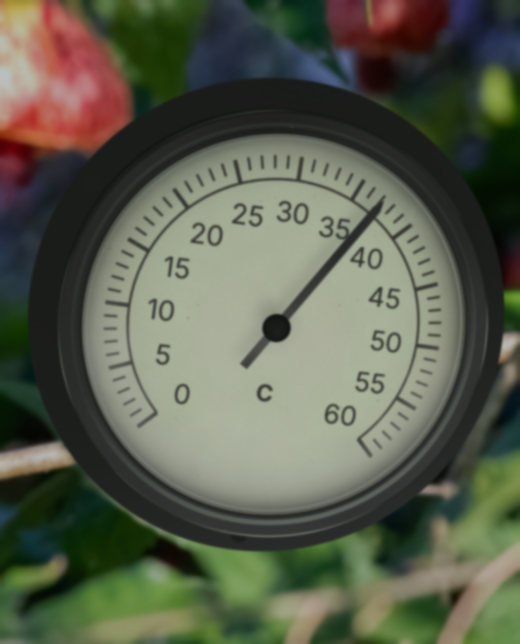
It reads **37** °C
